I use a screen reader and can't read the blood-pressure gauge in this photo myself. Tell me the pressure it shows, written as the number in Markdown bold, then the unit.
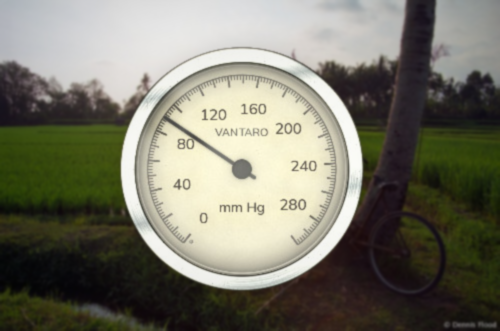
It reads **90** mmHg
